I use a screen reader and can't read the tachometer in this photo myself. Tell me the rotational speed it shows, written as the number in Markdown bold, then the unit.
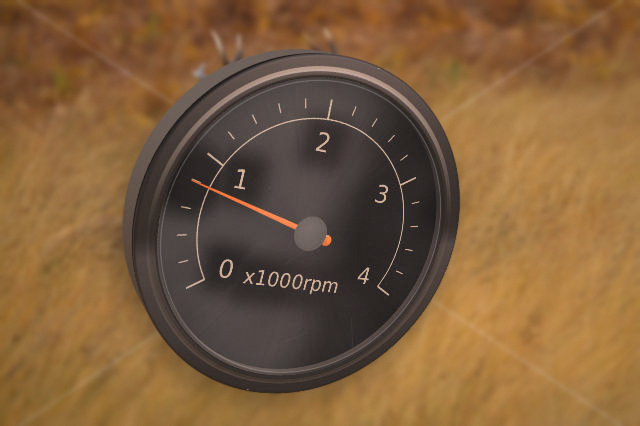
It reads **800** rpm
